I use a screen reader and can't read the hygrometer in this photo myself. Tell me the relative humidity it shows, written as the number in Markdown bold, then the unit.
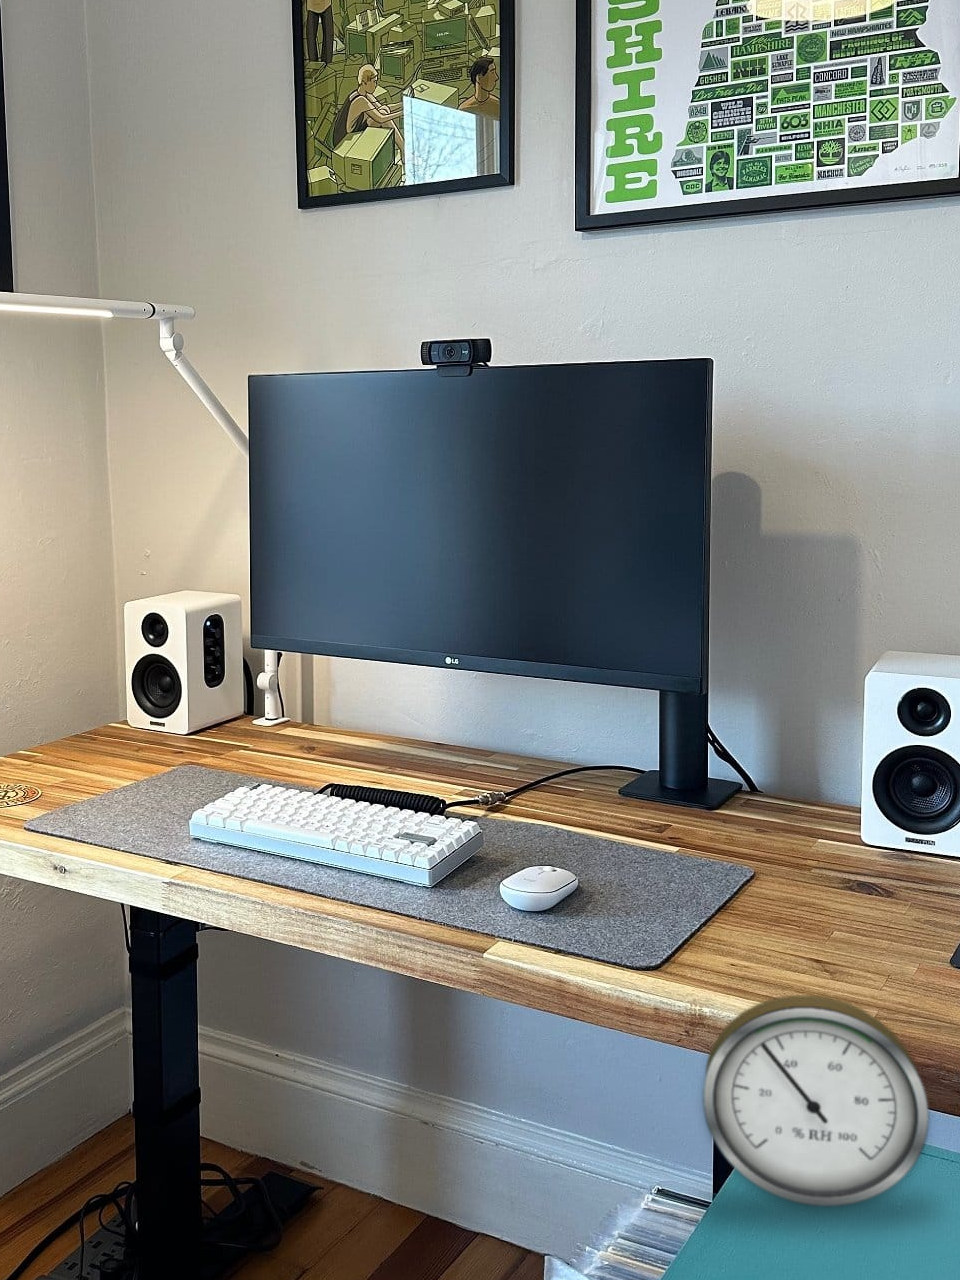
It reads **36** %
